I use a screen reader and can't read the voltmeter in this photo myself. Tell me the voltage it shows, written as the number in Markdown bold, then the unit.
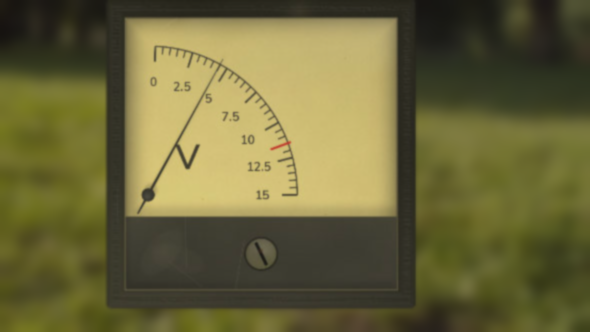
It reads **4.5** V
